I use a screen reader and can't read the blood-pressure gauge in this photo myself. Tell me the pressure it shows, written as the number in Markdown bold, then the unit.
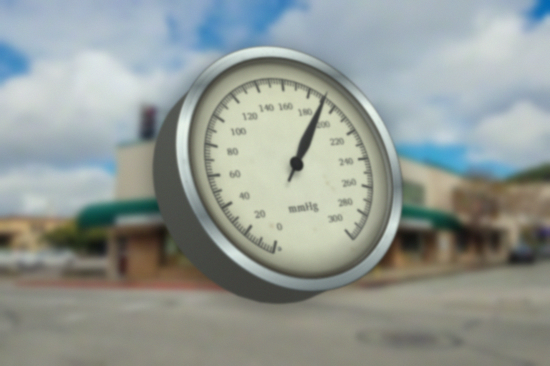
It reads **190** mmHg
